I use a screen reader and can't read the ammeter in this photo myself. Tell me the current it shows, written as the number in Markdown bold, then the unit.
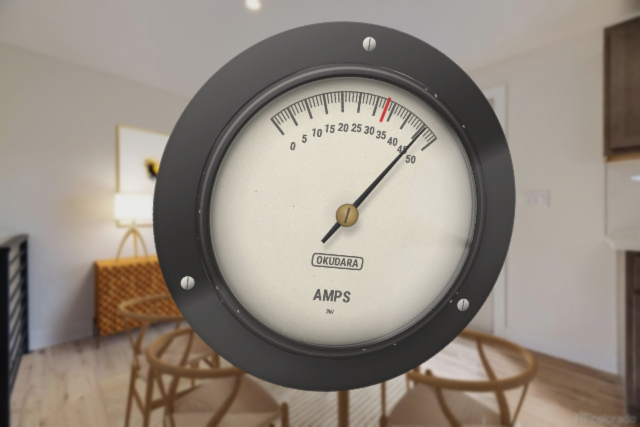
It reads **45** A
